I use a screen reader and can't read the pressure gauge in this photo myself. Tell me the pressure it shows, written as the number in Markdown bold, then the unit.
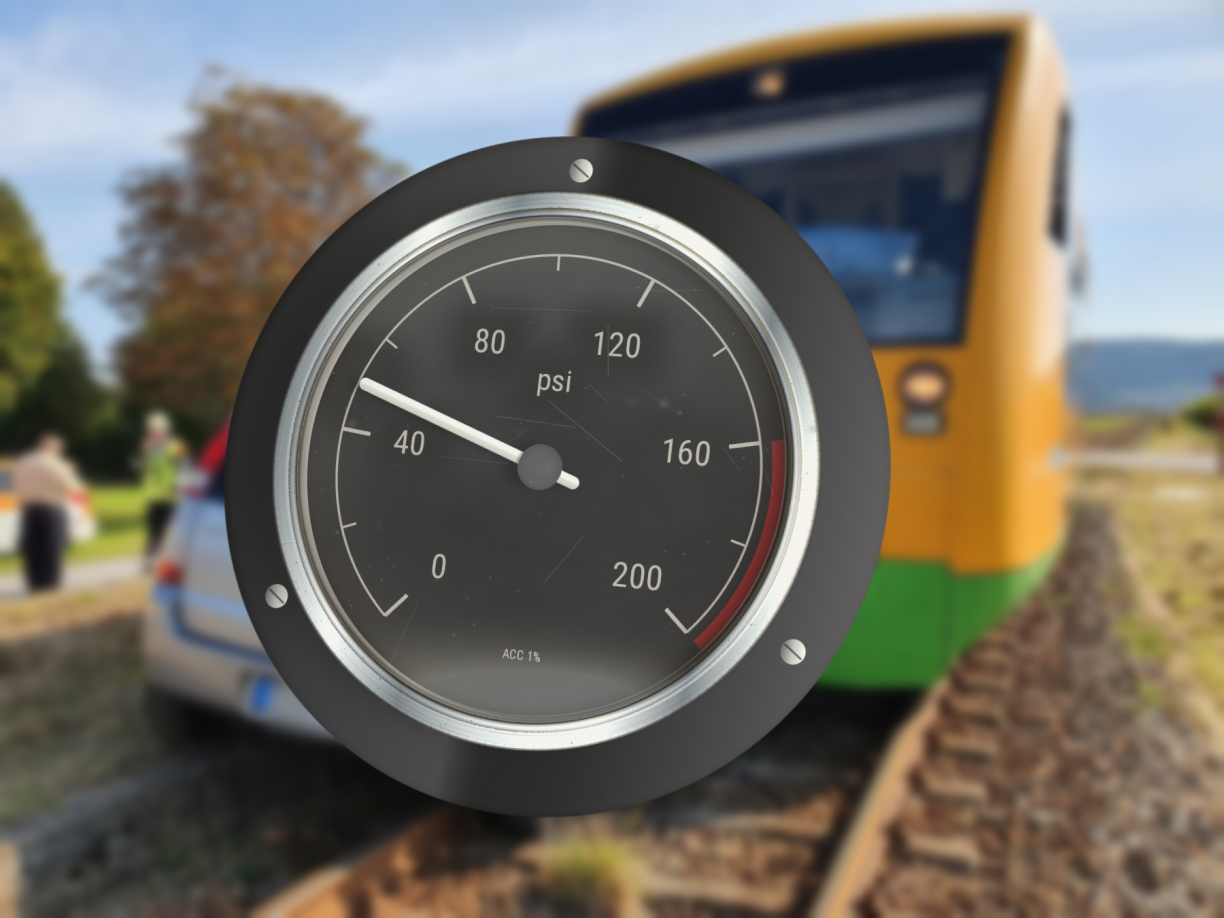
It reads **50** psi
